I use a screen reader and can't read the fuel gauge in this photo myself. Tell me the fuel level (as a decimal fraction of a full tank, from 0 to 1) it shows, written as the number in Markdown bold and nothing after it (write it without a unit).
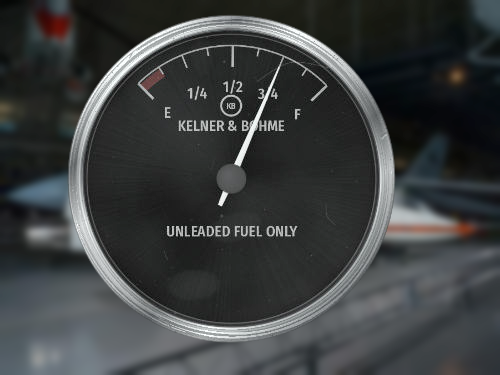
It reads **0.75**
